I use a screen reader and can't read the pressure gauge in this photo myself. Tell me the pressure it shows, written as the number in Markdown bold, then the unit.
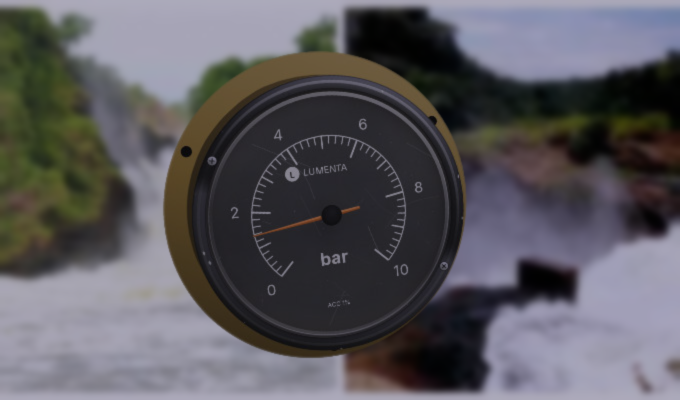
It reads **1.4** bar
